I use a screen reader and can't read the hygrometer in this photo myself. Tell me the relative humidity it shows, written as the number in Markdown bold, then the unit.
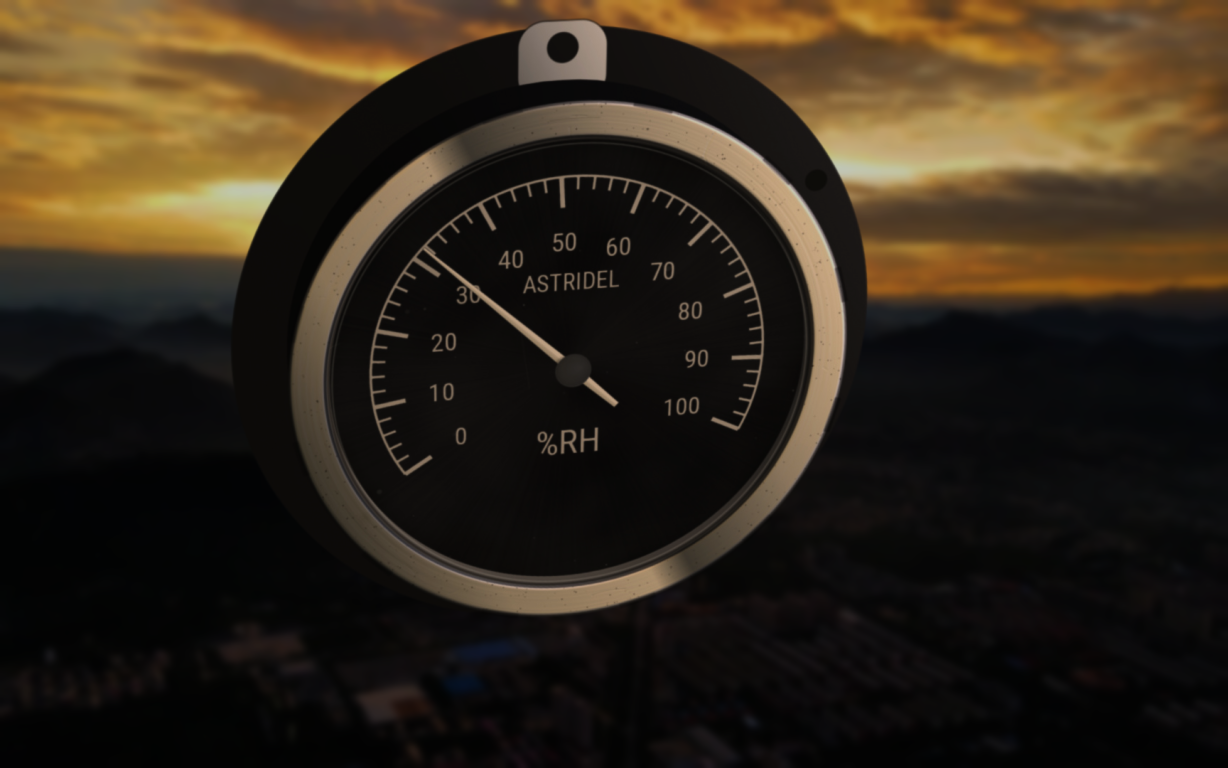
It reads **32** %
